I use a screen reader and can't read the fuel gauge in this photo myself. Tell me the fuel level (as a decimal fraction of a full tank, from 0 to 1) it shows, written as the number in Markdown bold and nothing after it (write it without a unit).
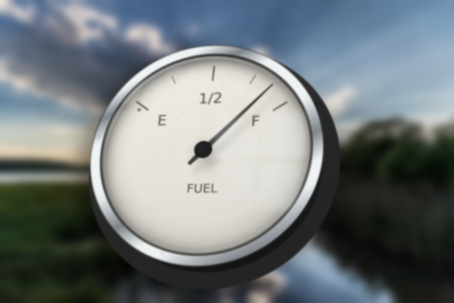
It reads **0.875**
